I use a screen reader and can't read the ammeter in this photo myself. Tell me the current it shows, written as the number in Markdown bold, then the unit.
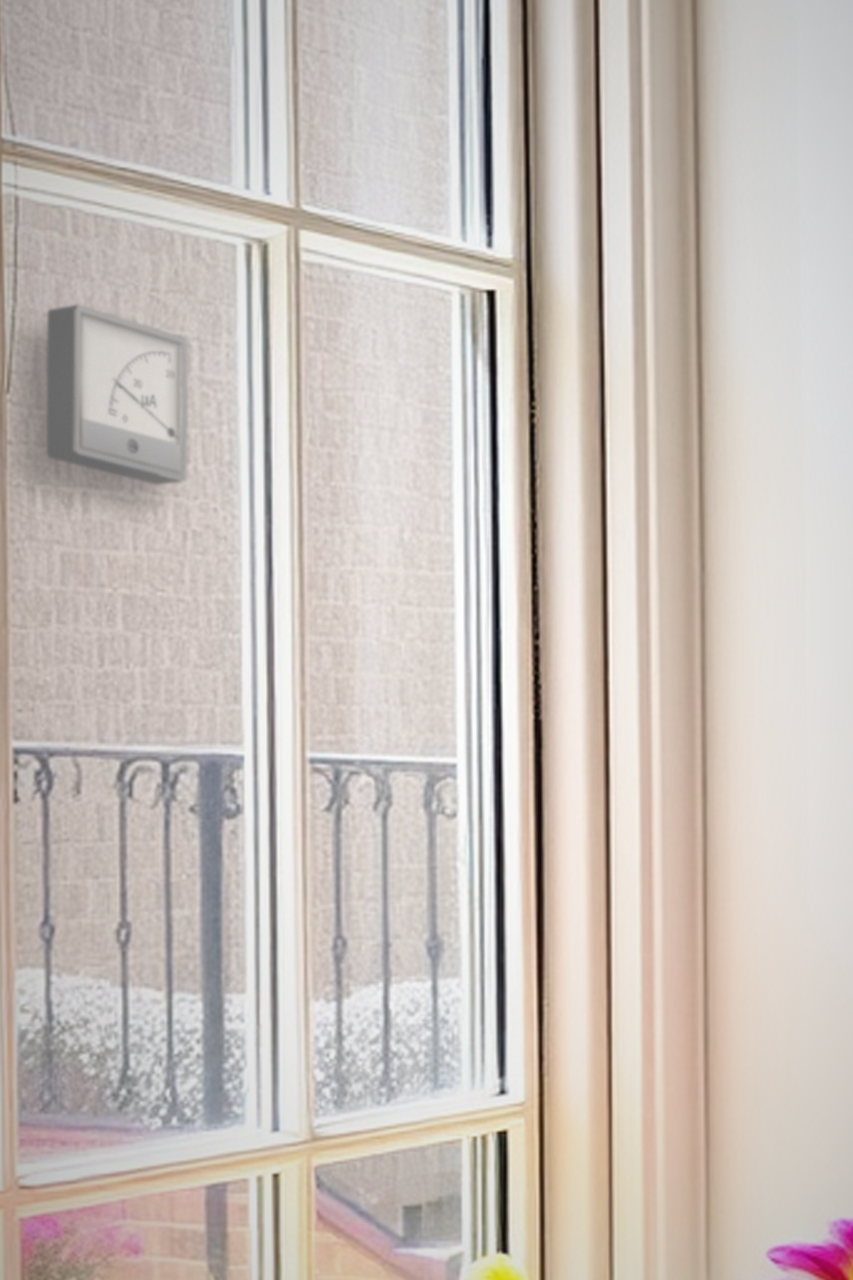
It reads **15** µA
